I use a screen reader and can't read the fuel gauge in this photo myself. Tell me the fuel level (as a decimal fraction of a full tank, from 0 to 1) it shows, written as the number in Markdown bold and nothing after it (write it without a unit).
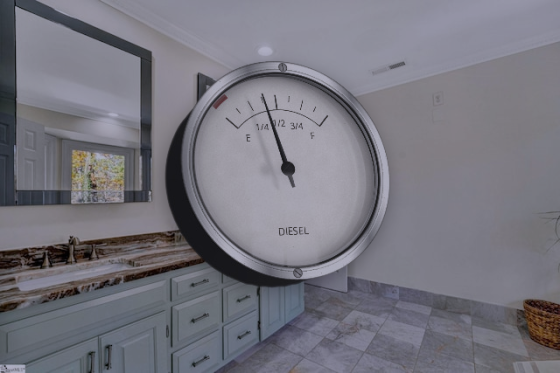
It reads **0.375**
